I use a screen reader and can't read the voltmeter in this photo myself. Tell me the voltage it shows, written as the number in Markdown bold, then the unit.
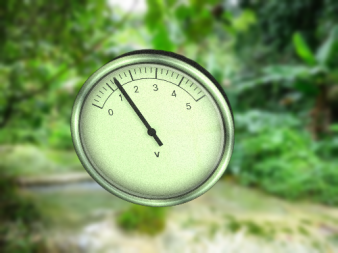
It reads **1.4** V
